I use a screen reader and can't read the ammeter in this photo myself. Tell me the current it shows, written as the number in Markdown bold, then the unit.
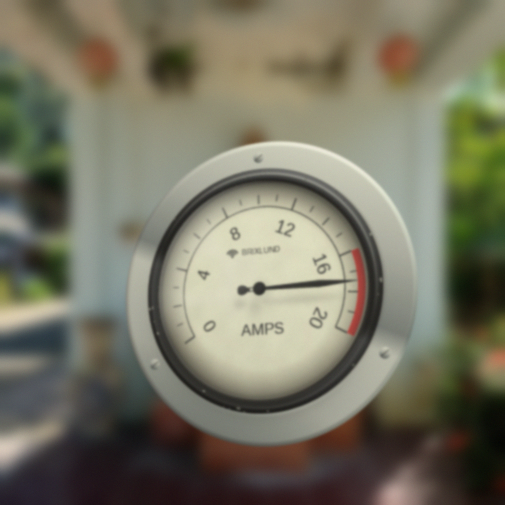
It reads **17.5** A
